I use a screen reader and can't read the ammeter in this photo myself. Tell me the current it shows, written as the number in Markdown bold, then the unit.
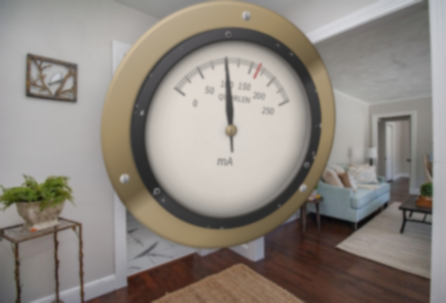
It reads **100** mA
